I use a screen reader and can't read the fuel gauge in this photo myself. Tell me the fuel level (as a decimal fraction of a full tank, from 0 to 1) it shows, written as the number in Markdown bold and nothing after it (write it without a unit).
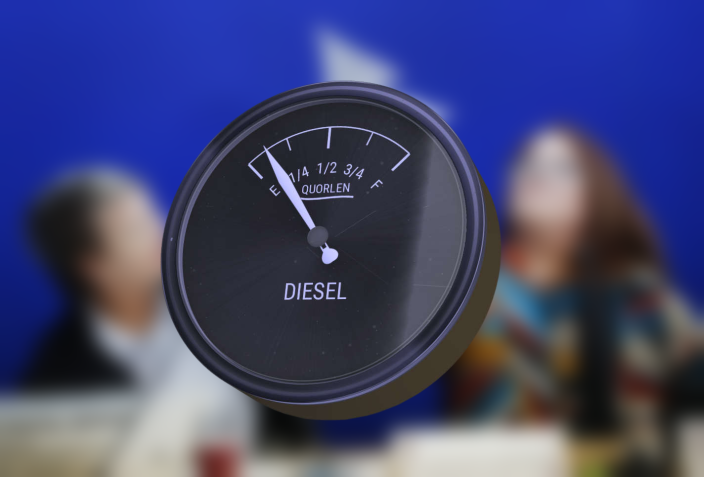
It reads **0.125**
